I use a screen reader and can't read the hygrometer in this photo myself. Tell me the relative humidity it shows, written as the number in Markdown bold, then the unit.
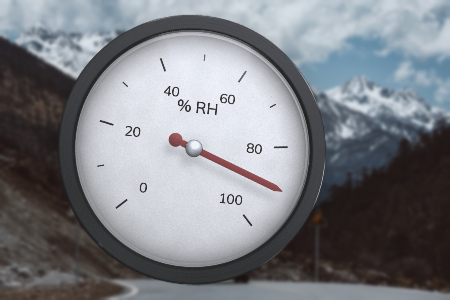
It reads **90** %
